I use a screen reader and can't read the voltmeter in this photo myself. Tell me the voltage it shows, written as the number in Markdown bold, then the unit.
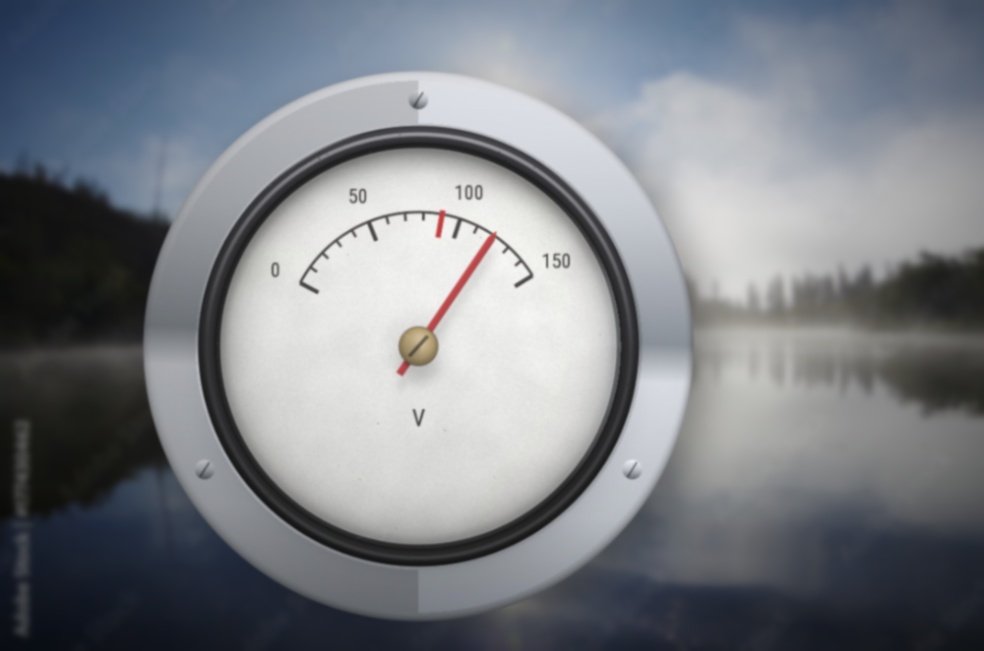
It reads **120** V
